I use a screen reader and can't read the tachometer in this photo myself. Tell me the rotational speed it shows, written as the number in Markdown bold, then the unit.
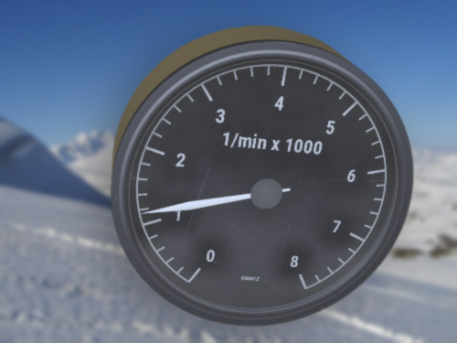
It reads **1200** rpm
